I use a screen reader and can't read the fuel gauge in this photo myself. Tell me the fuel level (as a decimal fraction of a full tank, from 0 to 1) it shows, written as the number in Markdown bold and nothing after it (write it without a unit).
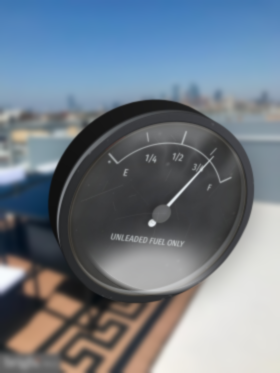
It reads **0.75**
